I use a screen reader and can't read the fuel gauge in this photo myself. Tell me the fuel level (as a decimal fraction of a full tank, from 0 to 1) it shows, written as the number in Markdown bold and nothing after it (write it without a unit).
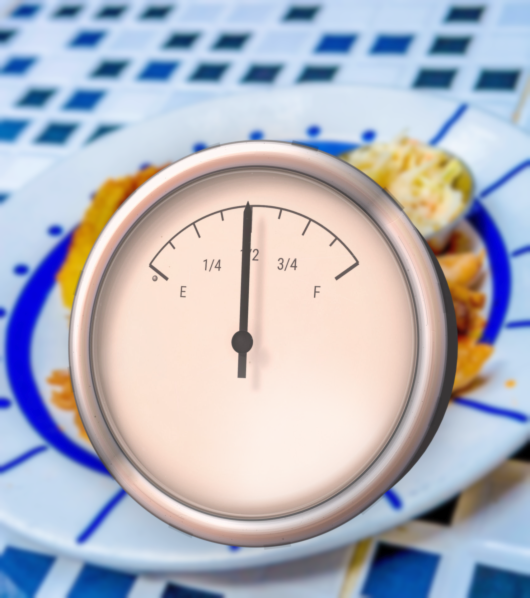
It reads **0.5**
